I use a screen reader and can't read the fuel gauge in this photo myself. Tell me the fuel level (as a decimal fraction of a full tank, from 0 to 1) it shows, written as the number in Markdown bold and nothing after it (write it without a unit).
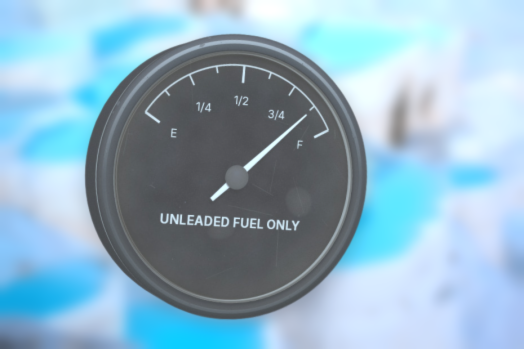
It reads **0.875**
